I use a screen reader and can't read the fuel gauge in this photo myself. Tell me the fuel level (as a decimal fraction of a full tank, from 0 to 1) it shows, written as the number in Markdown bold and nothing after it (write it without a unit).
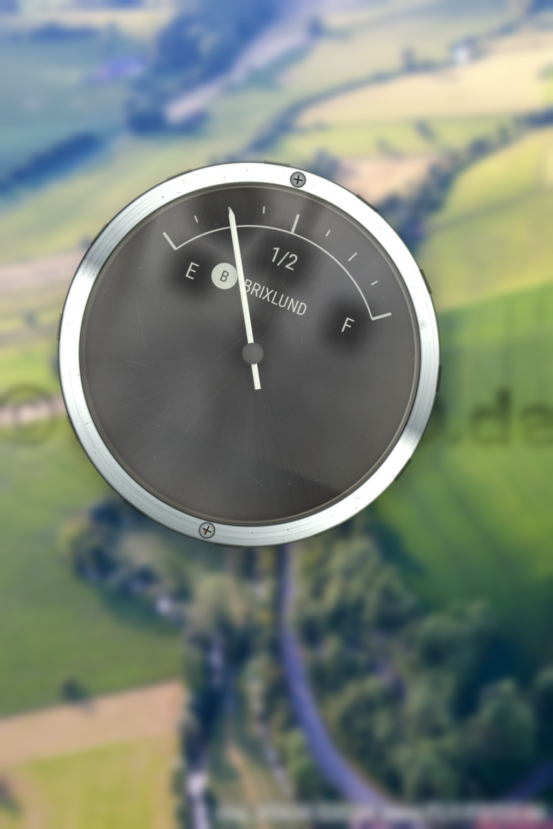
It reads **0.25**
